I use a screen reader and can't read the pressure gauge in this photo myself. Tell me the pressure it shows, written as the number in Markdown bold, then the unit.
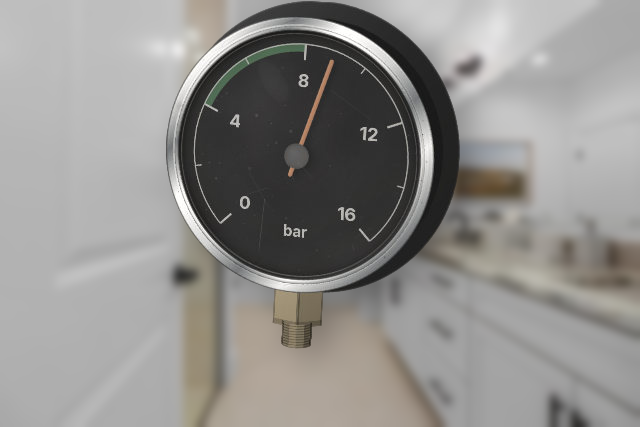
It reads **9** bar
